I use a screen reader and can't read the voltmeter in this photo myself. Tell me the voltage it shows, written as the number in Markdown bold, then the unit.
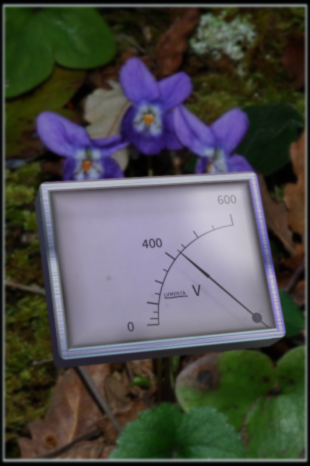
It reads **425** V
